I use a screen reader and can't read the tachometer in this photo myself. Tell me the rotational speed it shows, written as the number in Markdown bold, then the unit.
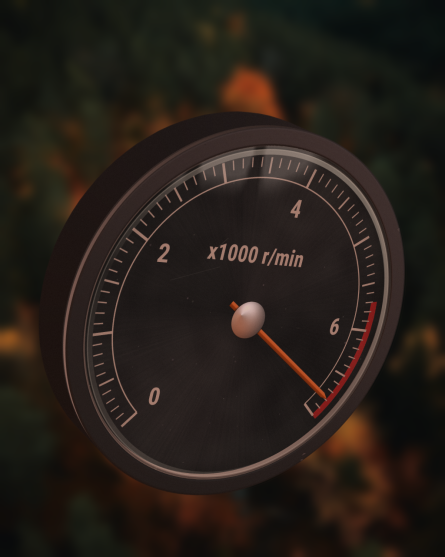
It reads **6800** rpm
